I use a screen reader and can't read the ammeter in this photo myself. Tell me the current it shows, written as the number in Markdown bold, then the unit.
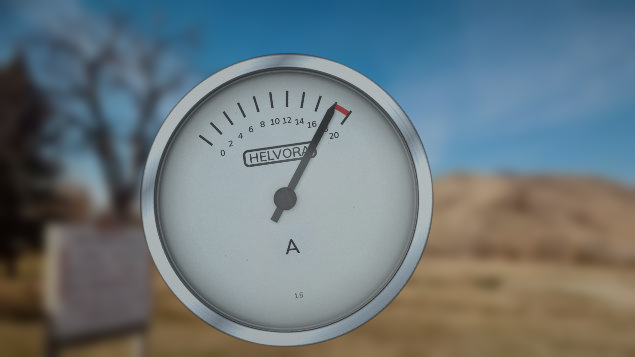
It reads **18** A
